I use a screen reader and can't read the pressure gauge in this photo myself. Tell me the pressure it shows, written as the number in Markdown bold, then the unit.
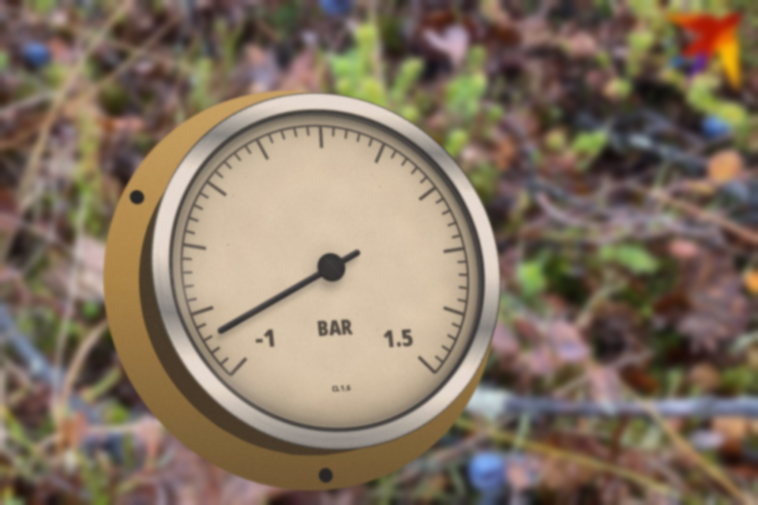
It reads **-0.85** bar
